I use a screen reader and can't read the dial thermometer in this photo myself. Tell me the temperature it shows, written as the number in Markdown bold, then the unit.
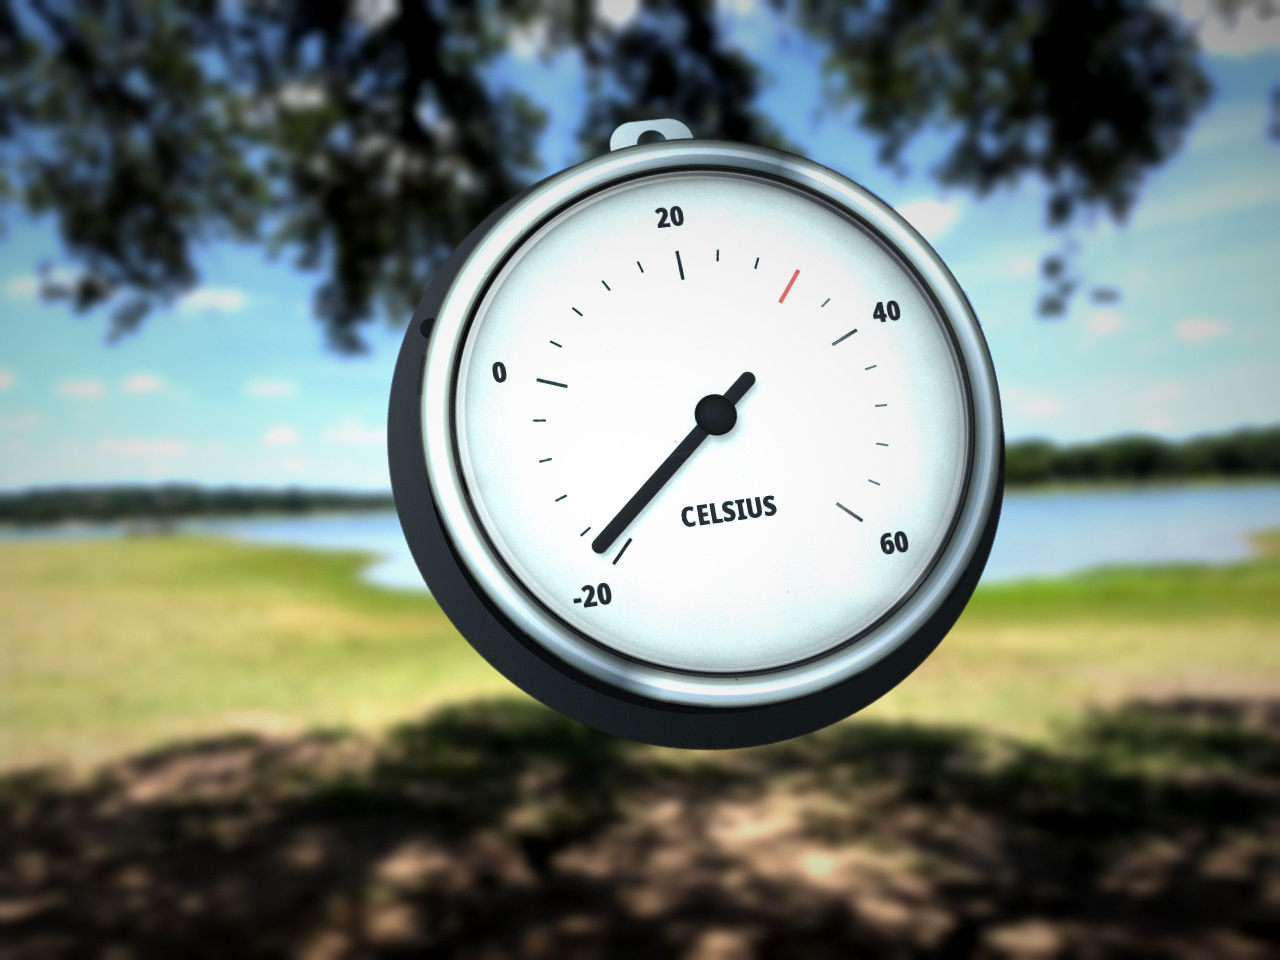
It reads **-18** °C
